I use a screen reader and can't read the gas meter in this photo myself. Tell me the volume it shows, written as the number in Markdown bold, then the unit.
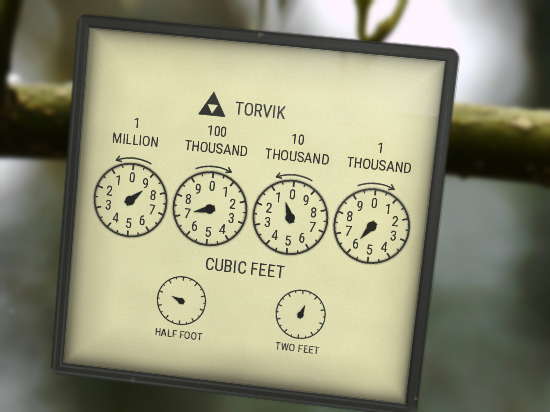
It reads **870600** ft³
